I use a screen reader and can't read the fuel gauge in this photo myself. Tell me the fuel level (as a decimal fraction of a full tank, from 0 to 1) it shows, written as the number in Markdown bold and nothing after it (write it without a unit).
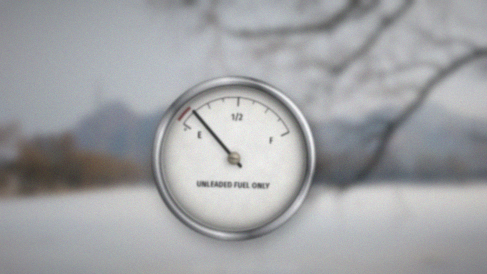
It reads **0.125**
